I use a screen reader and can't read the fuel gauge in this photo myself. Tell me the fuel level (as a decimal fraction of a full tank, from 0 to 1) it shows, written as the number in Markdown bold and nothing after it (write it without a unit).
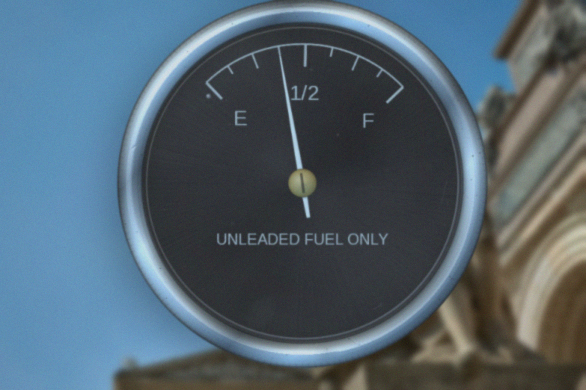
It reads **0.375**
